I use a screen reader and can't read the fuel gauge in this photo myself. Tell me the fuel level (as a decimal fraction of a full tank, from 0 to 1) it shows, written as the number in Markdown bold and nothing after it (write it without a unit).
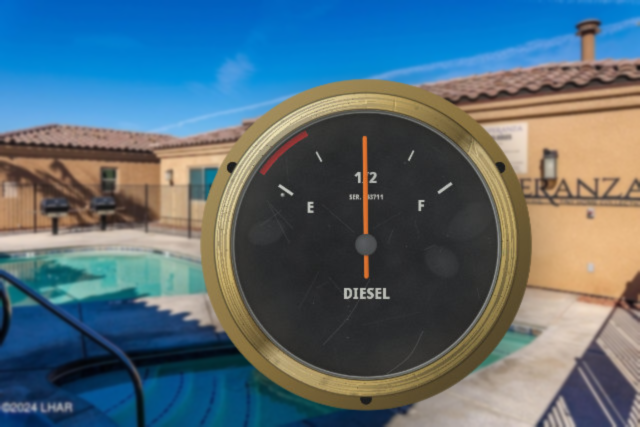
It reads **0.5**
